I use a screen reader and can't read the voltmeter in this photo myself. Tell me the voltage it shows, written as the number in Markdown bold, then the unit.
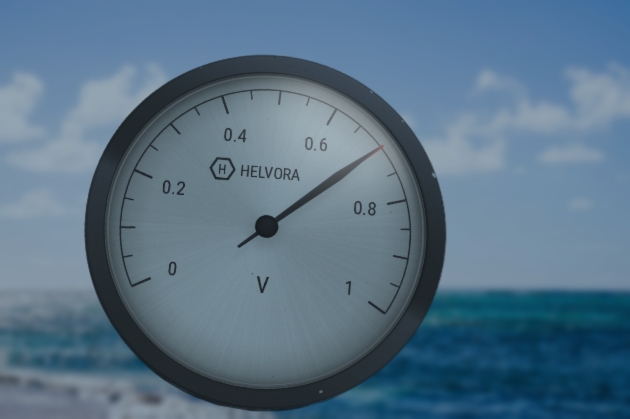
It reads **0.7** V
